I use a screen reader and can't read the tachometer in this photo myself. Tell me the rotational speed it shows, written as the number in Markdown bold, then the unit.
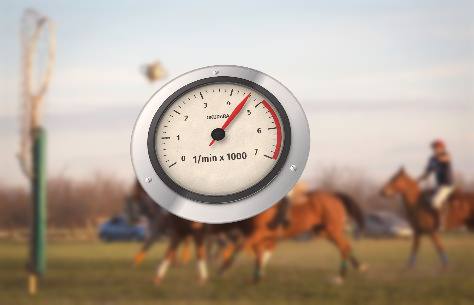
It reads **4600** rpm
